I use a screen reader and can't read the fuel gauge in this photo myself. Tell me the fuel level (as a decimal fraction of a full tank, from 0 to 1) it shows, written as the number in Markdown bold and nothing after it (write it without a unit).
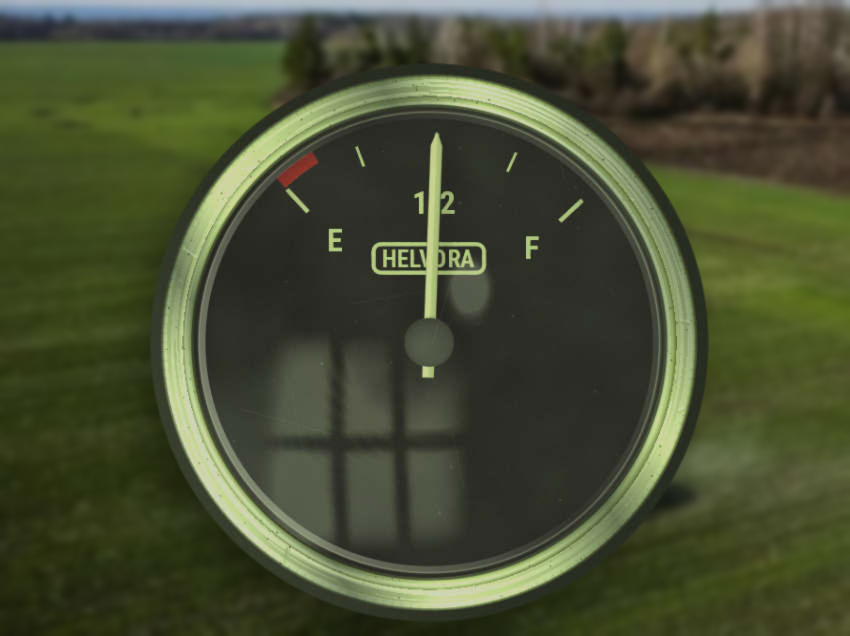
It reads **0.5**
